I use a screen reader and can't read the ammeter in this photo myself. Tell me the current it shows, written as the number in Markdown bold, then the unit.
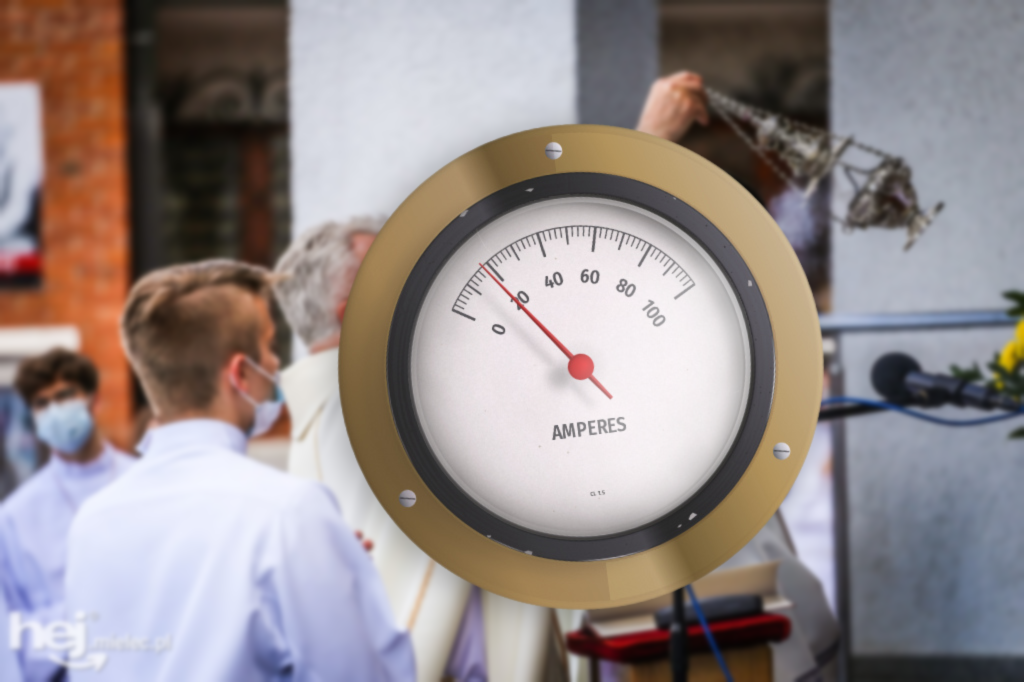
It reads **18** A
